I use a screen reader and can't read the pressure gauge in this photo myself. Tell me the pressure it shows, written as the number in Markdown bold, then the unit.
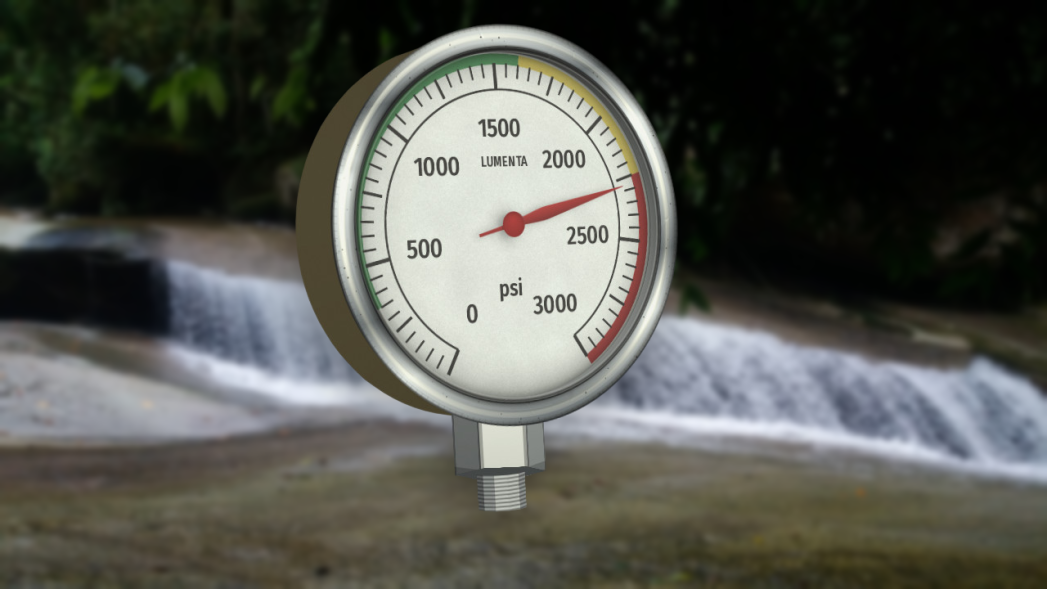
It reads **2275** psi
